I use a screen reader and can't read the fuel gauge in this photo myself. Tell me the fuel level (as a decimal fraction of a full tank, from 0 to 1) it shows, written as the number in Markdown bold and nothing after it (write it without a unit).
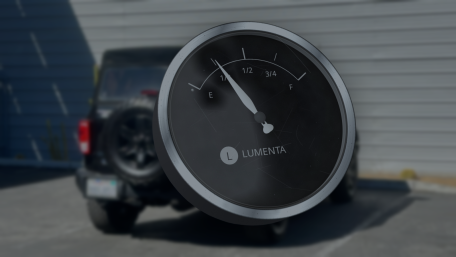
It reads **0.25**
